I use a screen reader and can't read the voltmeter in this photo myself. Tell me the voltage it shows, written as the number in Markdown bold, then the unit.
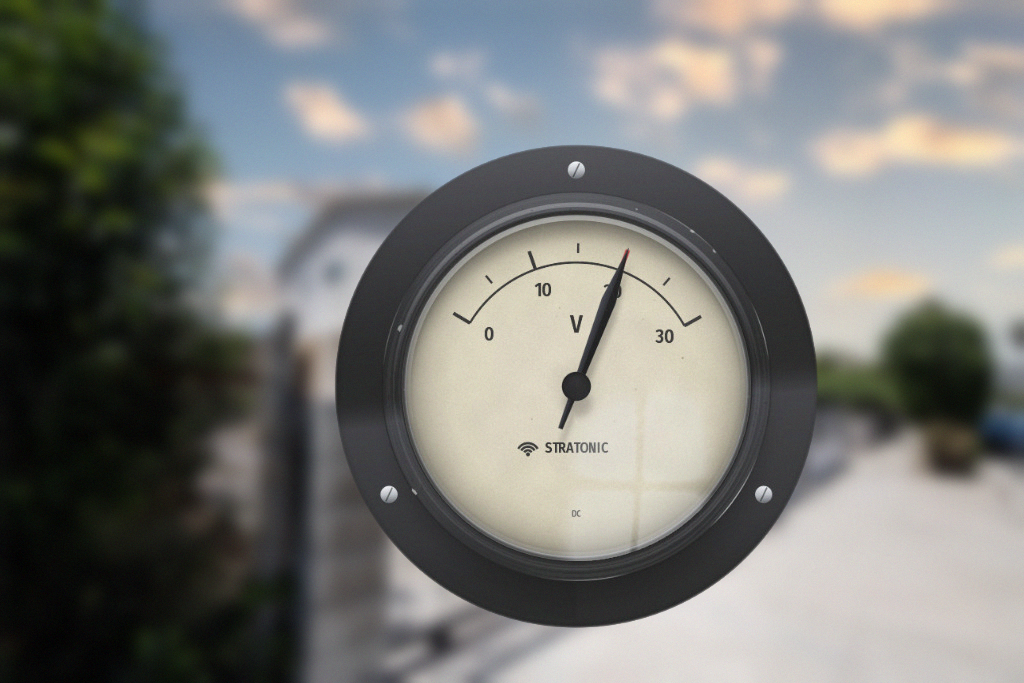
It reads **20** V
